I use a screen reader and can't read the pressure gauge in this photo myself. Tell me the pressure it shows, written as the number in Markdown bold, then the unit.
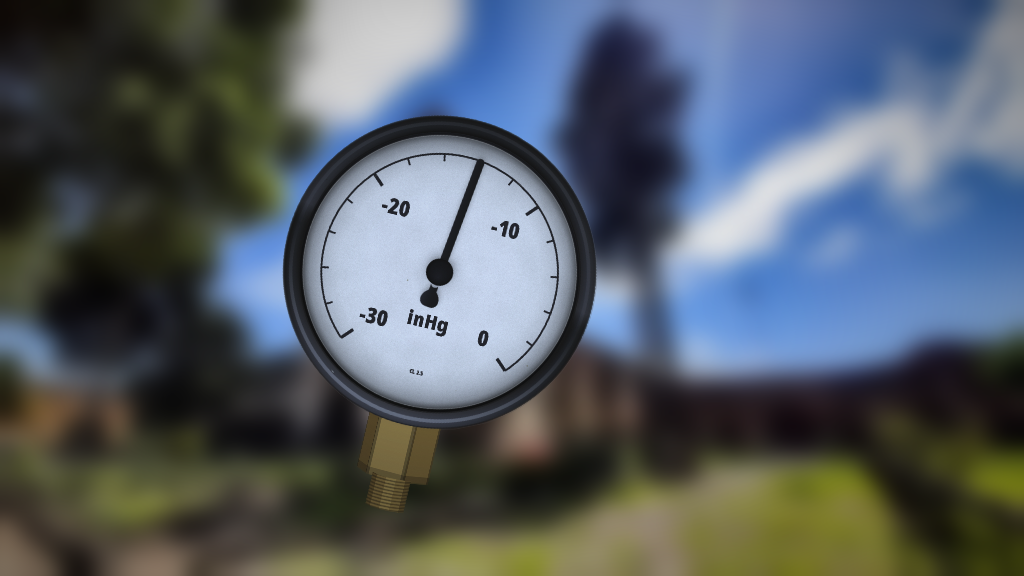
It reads **-14** inHg
